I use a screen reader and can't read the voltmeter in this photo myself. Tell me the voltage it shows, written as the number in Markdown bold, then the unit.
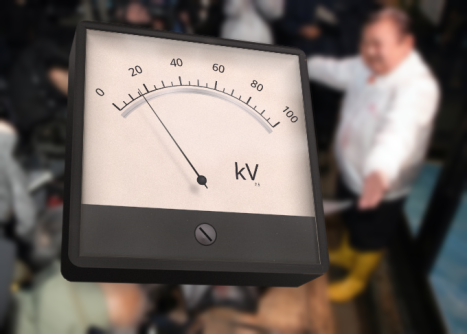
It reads **15** kV
